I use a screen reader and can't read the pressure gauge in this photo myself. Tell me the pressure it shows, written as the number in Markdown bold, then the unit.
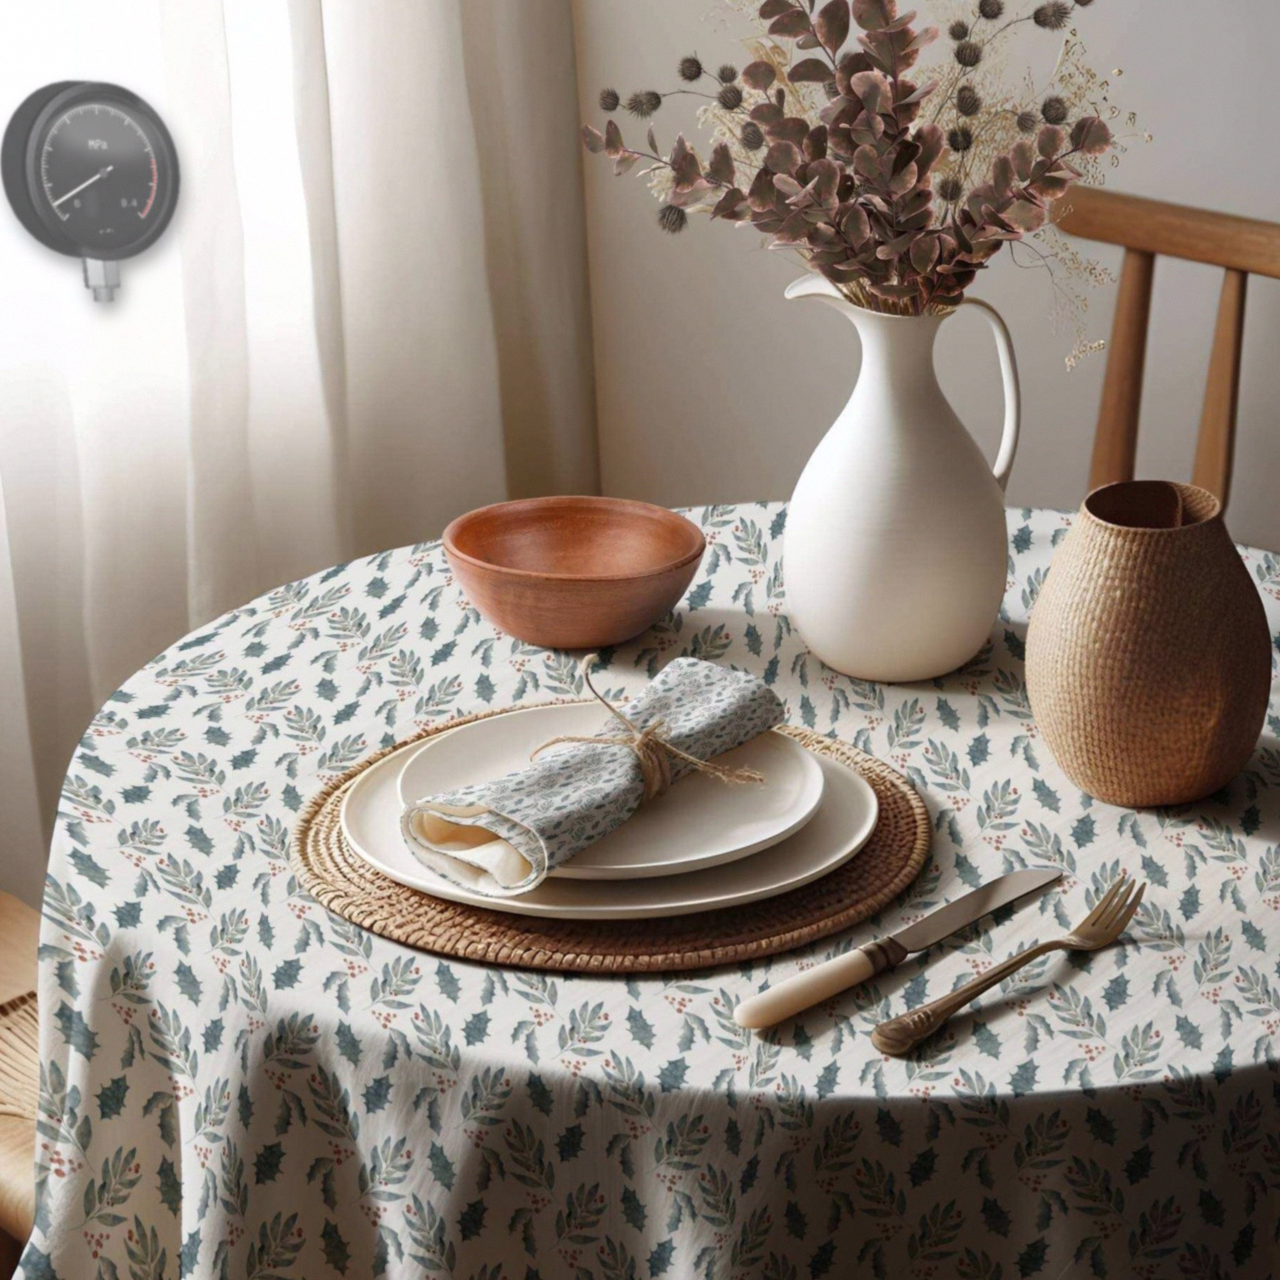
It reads **0.025** MPa
